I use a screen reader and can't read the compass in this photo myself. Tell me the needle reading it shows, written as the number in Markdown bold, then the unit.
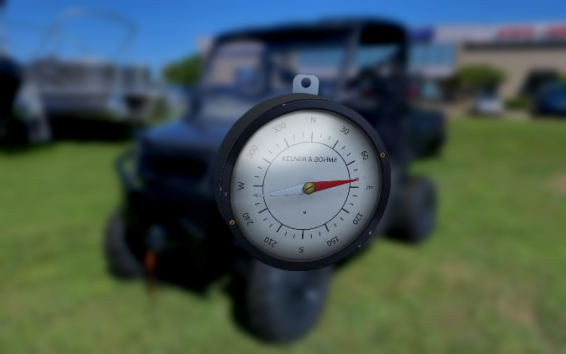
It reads **80** °
